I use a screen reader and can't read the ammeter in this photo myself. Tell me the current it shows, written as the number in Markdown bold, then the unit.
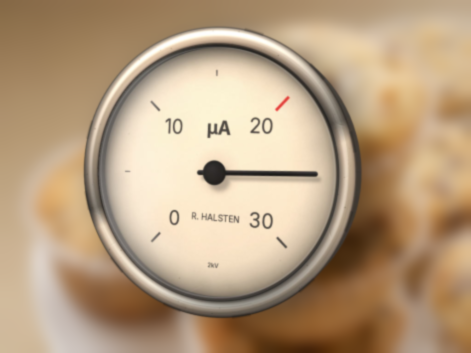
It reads **25** µA
